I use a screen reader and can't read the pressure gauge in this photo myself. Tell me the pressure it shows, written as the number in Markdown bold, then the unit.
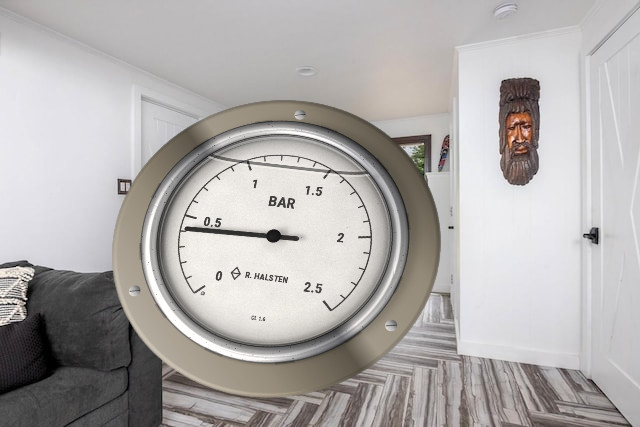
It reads **0.4** bar
